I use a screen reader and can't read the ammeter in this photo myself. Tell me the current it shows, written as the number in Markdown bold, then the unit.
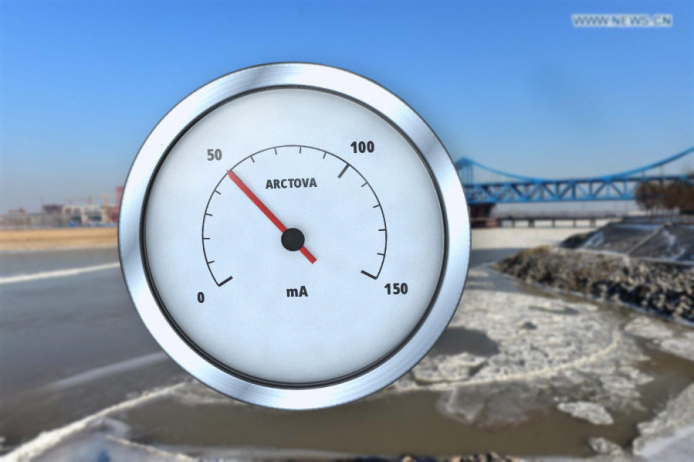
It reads **50** mA
